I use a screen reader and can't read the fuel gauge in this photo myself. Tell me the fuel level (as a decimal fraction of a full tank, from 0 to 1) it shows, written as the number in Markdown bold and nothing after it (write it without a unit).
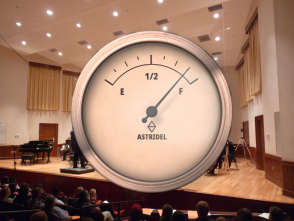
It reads **0.875**
